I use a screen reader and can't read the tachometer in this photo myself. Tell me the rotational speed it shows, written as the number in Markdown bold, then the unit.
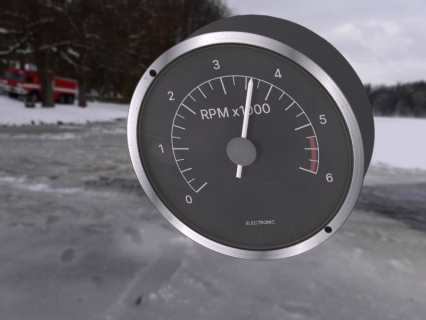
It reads **3625** rpm
